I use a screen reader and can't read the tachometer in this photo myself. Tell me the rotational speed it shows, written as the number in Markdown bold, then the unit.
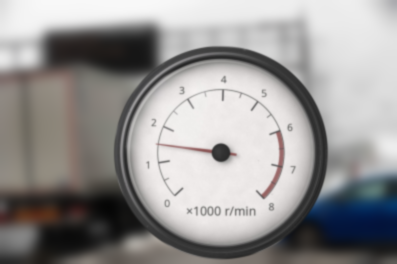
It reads **1500** rpm
